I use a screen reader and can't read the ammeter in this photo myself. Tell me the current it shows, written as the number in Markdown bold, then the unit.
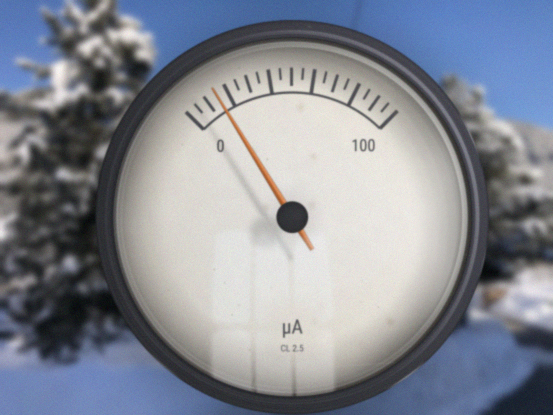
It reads **15** µA
